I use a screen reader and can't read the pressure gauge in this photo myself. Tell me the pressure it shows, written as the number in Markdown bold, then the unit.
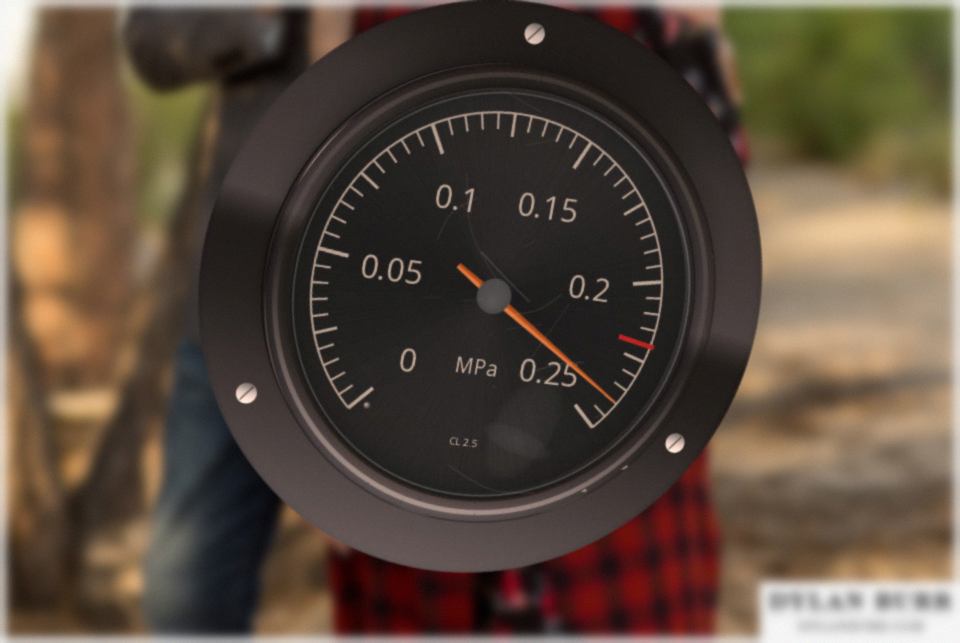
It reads **0.24** MPa
